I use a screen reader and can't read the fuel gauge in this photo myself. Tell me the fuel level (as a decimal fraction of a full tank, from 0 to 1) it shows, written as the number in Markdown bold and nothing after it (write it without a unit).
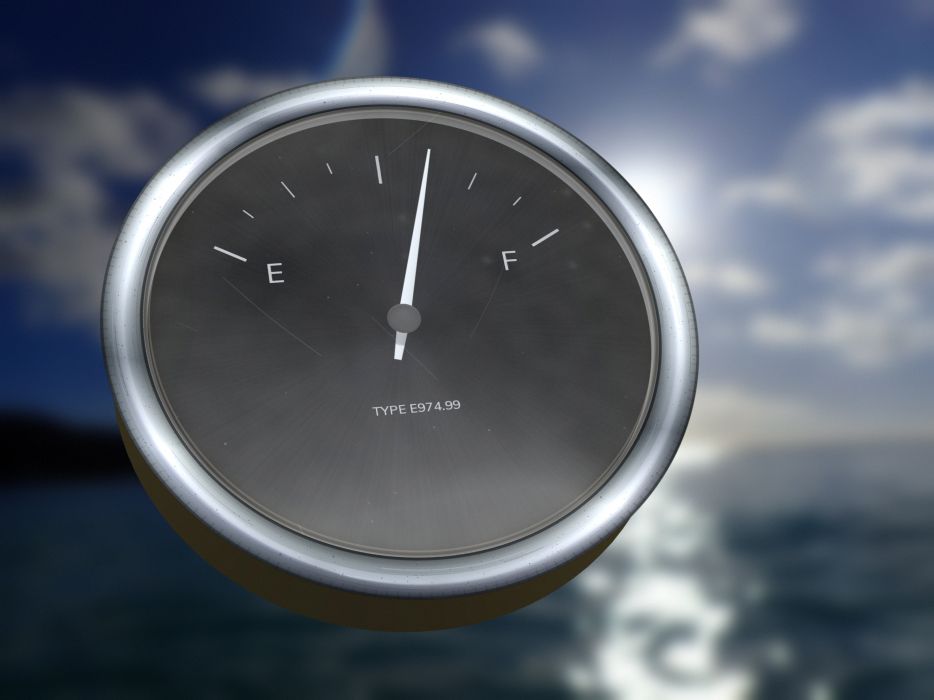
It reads **0.625**
